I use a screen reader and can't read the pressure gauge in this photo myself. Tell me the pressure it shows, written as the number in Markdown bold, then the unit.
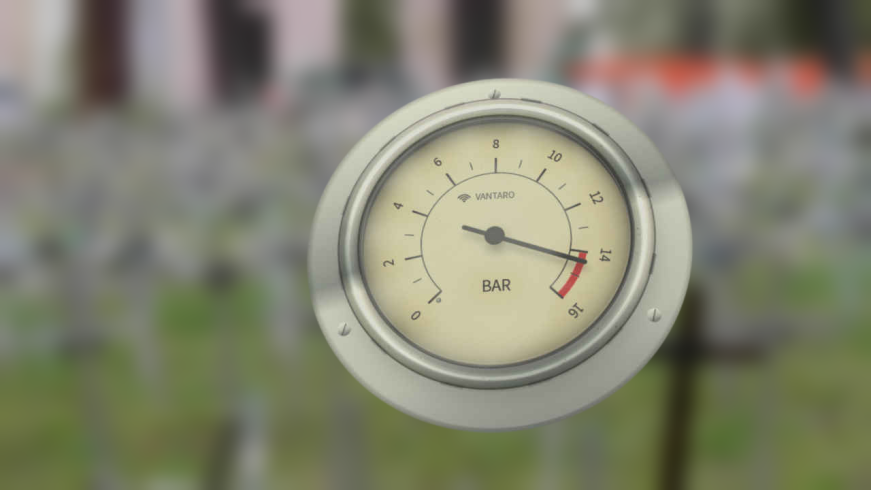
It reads **14.5** bar
